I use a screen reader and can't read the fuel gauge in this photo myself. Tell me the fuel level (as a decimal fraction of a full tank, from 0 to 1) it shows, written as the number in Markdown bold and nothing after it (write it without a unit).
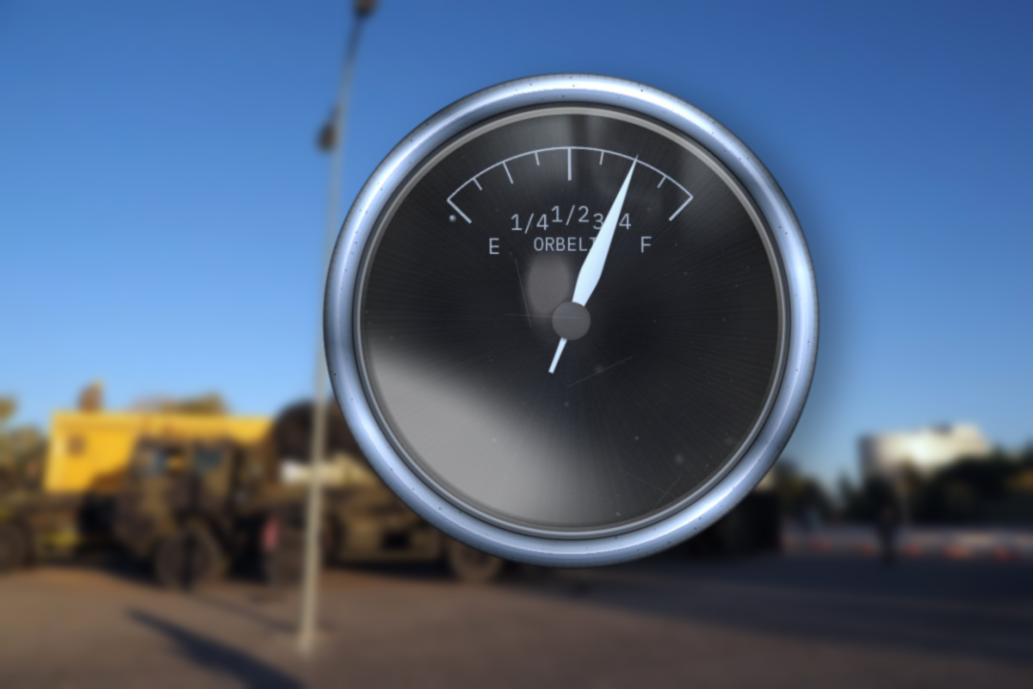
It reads **0.75**
